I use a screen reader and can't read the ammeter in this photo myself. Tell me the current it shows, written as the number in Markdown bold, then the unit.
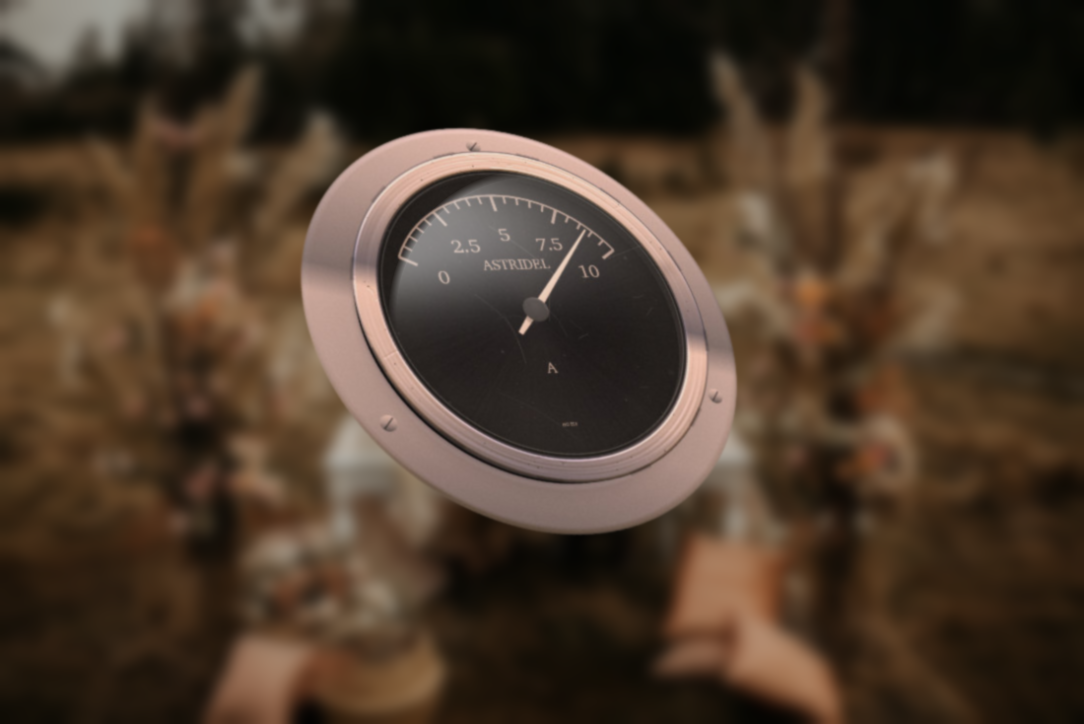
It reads **8.75** A
